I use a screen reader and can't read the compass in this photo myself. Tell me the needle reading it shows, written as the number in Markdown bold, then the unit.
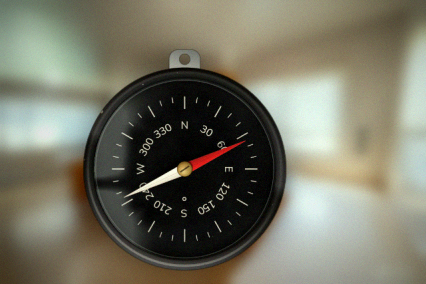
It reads **65** °
